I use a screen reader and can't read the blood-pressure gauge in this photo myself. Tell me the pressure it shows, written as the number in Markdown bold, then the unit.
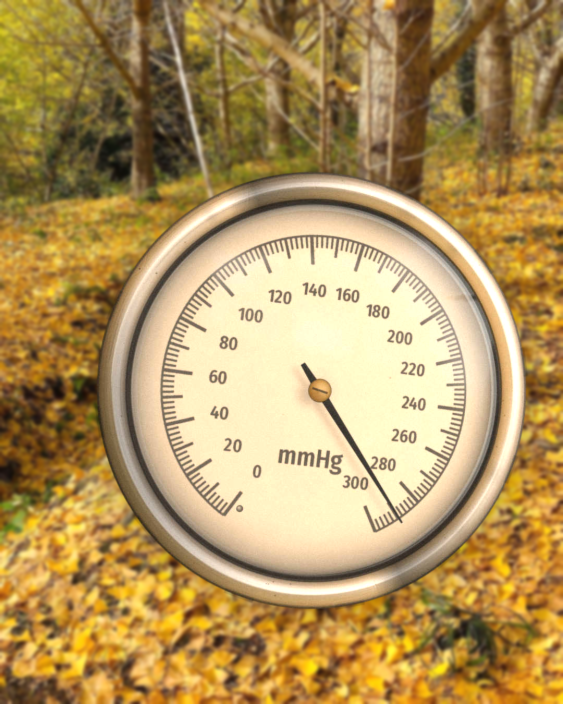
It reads **290** mmHg
